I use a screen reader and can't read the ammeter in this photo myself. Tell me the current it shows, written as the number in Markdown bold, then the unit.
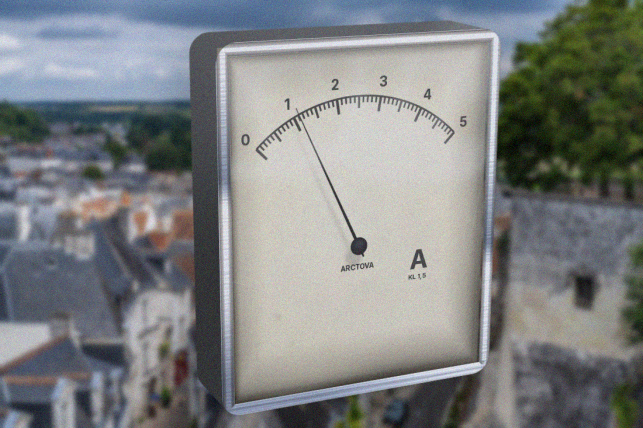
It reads **1.1** A
